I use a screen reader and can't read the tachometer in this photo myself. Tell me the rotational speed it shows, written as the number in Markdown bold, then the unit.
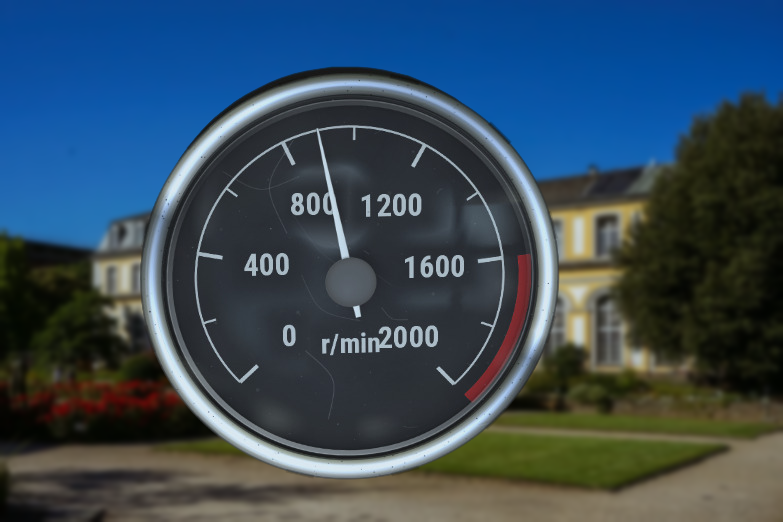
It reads **900** rpm
